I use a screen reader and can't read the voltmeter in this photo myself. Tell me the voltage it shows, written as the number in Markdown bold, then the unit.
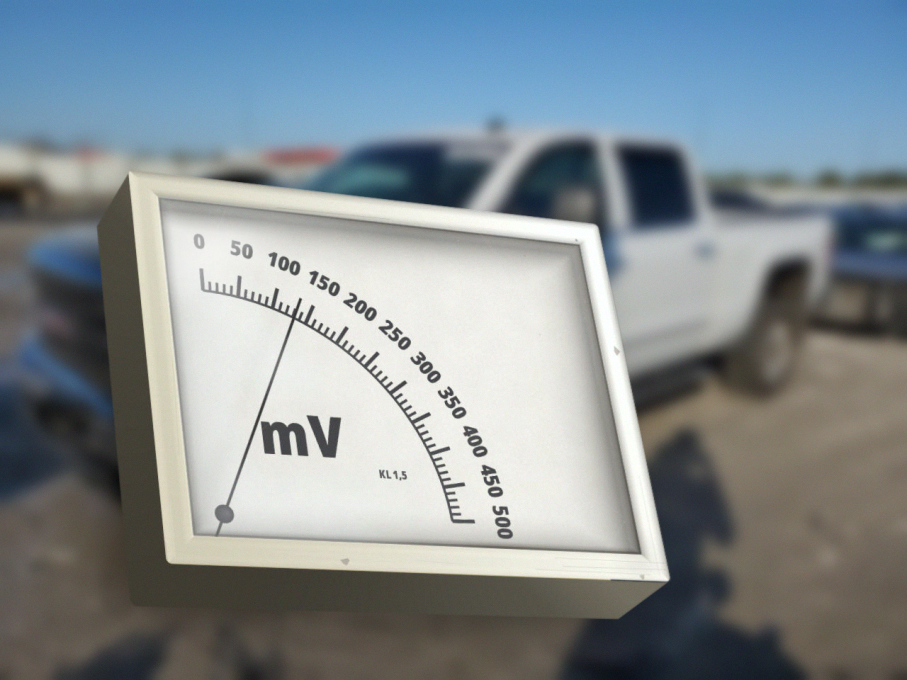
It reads **130** mV
